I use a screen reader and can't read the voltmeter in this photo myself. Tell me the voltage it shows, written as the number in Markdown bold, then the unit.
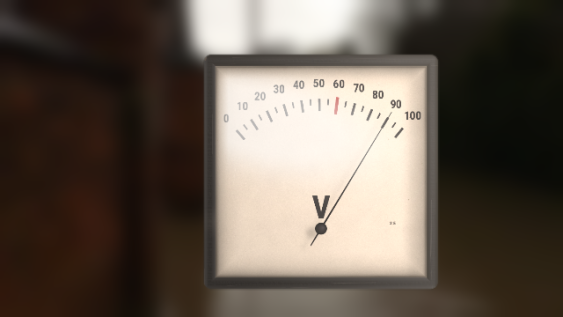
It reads **90** V
